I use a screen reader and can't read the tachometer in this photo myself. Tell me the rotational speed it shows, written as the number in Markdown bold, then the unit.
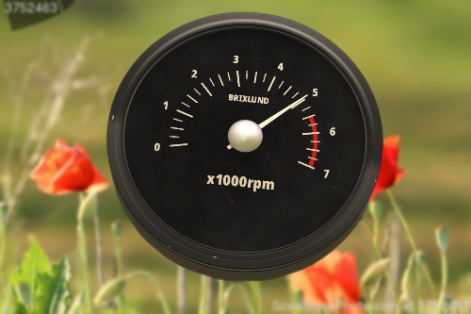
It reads **5000** rpm
